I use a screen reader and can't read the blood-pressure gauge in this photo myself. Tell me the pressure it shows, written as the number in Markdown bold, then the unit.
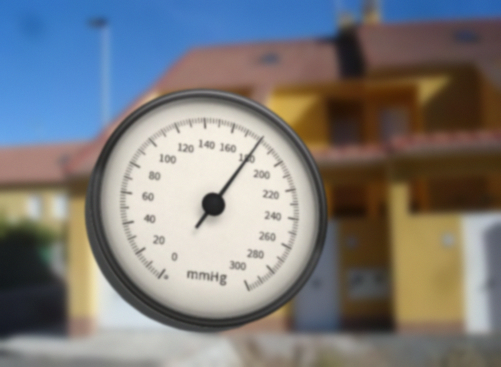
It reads **180** mmHg
